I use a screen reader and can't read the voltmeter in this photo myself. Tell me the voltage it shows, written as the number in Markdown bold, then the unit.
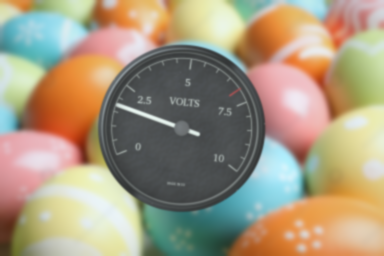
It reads **1.75** V
